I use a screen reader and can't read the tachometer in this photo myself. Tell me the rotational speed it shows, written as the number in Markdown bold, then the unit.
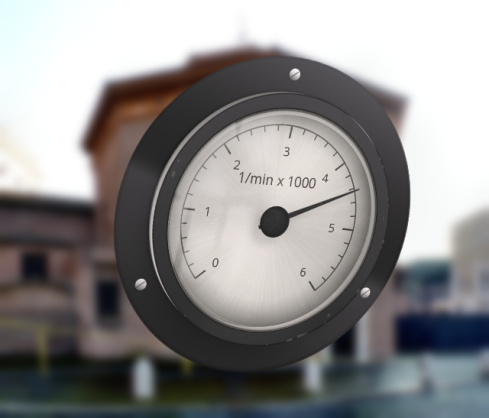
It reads **4400** rpm
